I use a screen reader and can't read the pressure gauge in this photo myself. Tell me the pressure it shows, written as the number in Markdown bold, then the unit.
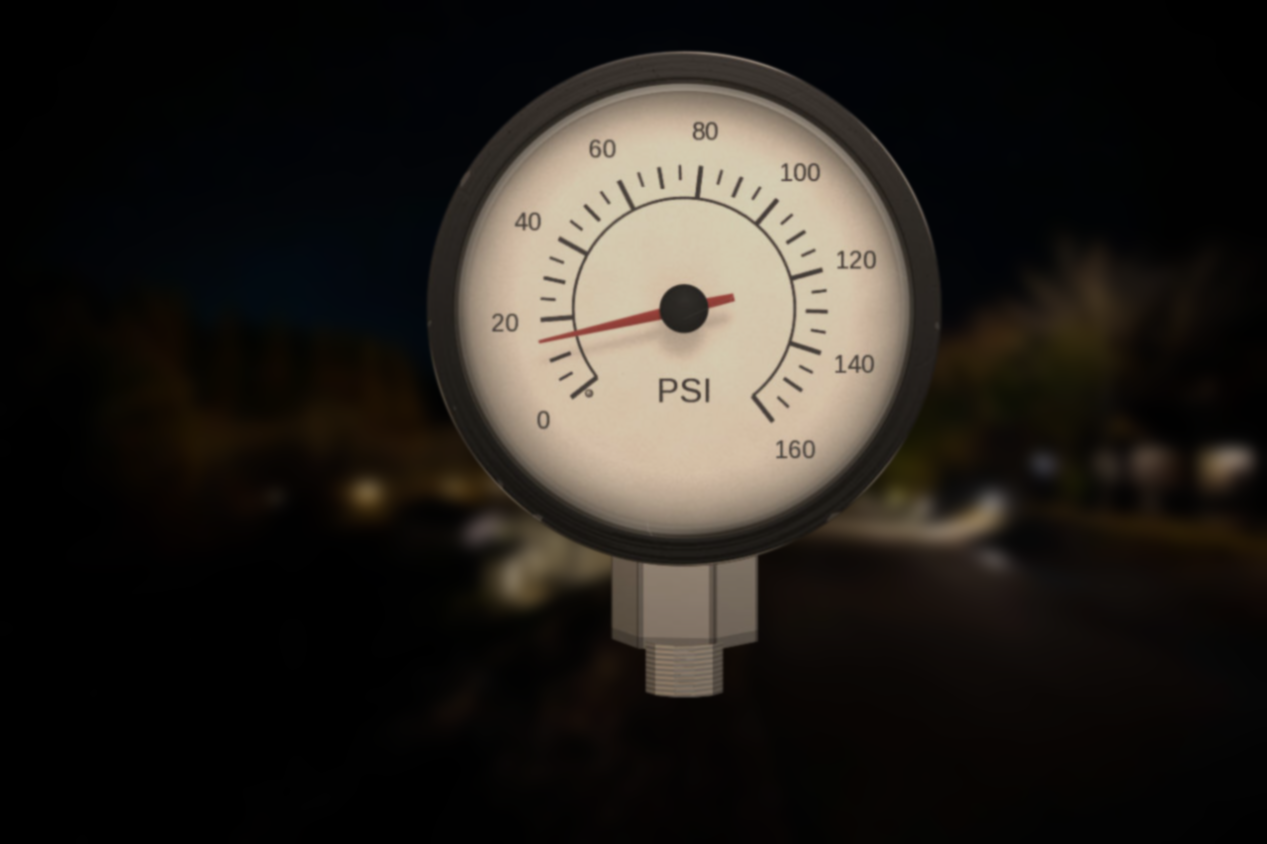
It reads **15** psi
